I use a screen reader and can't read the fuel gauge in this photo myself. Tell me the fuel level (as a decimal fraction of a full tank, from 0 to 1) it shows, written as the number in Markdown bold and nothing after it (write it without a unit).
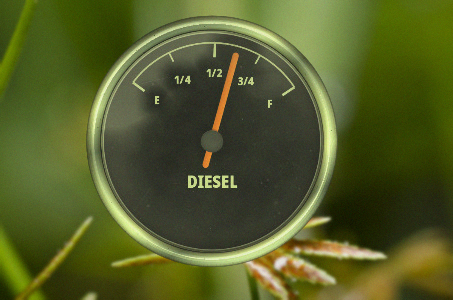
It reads **0.625**
